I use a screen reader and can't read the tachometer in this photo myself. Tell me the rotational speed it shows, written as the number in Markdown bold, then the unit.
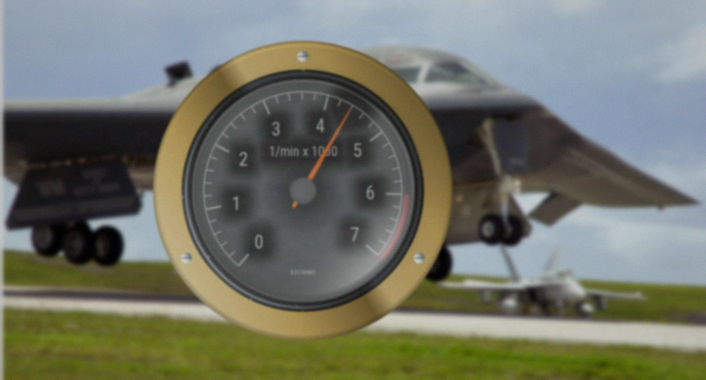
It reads **4400** rpm
